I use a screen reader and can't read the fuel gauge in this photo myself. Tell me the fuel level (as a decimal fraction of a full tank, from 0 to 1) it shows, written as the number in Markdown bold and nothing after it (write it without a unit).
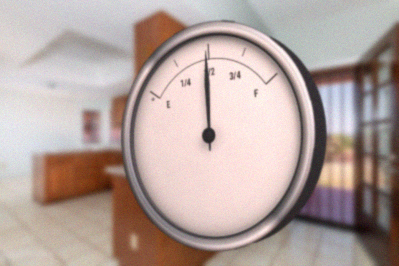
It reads **0.5**
